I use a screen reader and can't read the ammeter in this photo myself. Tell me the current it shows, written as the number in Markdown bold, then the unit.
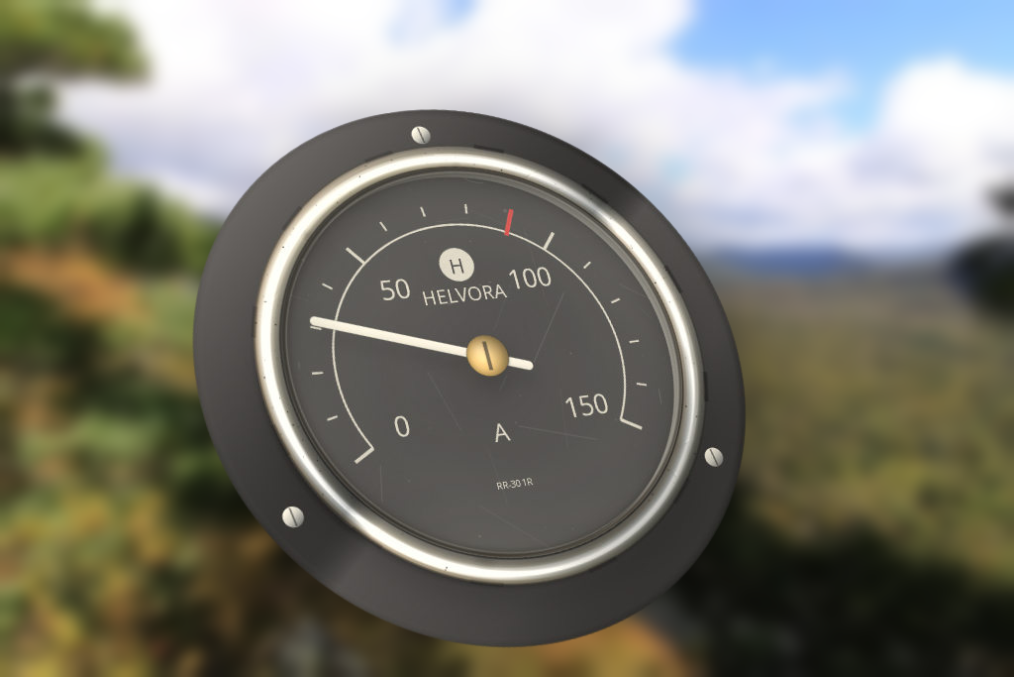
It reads **30** A
